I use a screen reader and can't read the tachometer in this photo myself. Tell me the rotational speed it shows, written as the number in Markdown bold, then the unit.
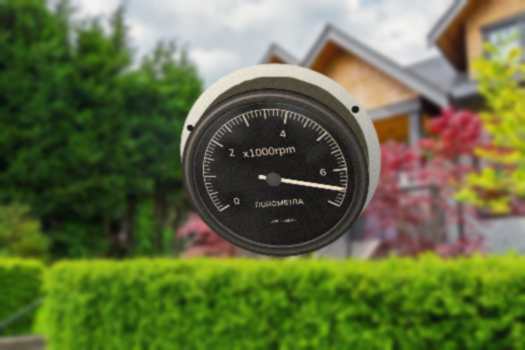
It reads **6500** rpm
